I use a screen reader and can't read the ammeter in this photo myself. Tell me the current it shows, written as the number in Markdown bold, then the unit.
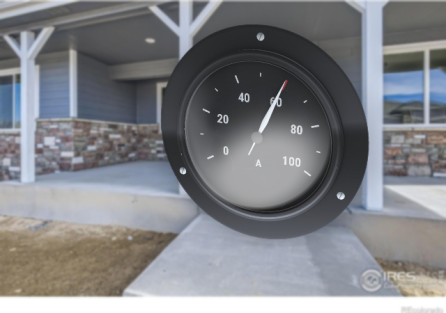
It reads **60** A
